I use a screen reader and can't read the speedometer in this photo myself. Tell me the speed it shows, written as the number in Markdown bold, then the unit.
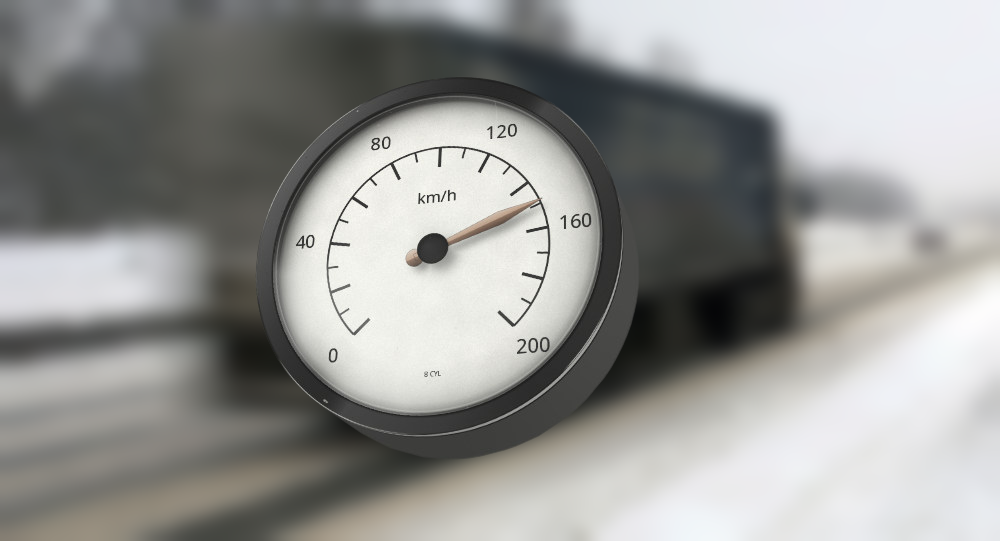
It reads **150** km/h
